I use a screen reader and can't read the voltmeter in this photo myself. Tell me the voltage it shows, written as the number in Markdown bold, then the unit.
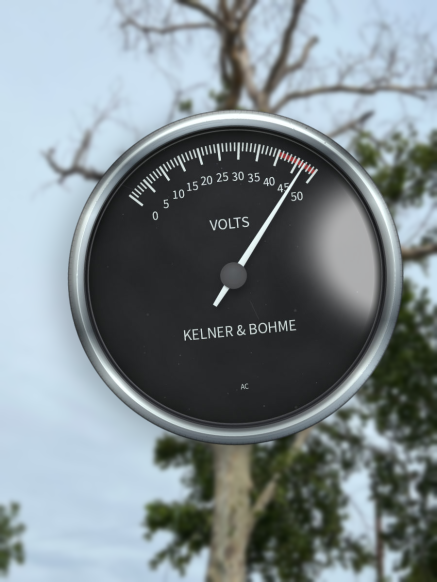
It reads **47** V
